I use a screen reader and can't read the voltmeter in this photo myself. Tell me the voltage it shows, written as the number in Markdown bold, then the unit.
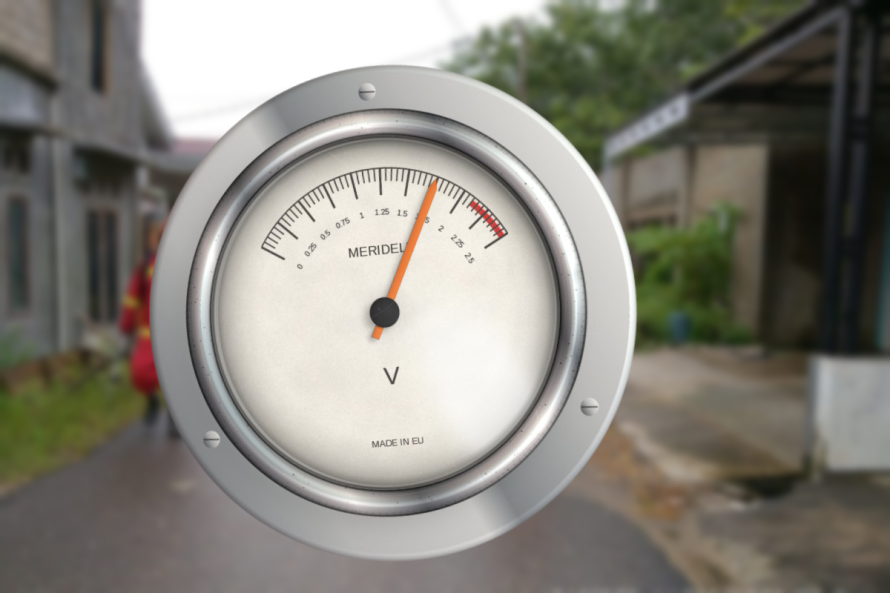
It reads **1.75** V
